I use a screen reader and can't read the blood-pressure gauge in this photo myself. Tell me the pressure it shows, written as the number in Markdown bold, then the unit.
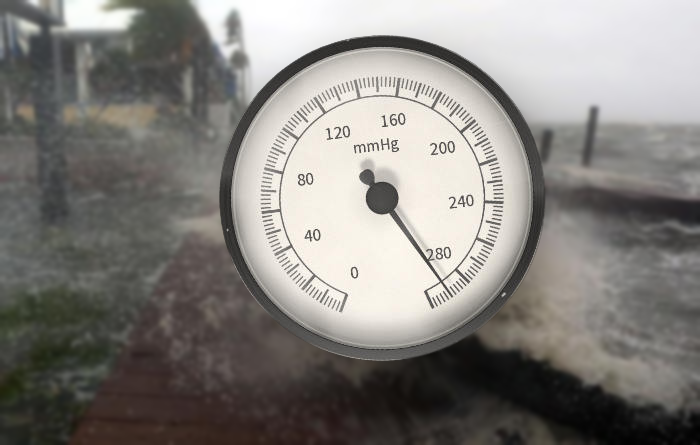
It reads **290** mmHg
